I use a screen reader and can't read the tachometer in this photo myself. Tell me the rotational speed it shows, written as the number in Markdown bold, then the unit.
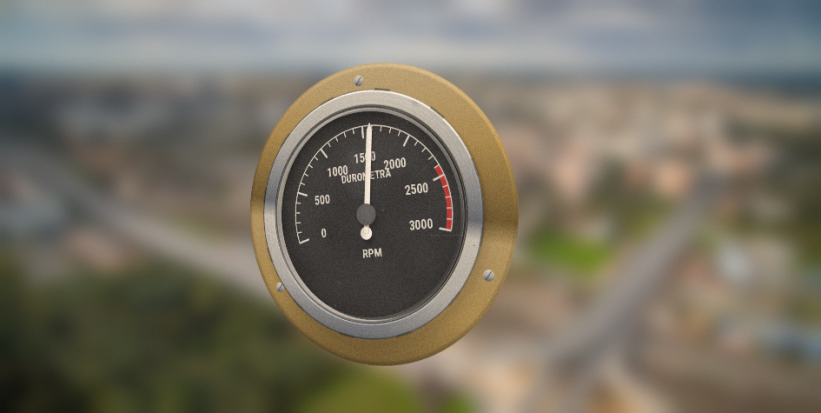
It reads **1600** rpm
